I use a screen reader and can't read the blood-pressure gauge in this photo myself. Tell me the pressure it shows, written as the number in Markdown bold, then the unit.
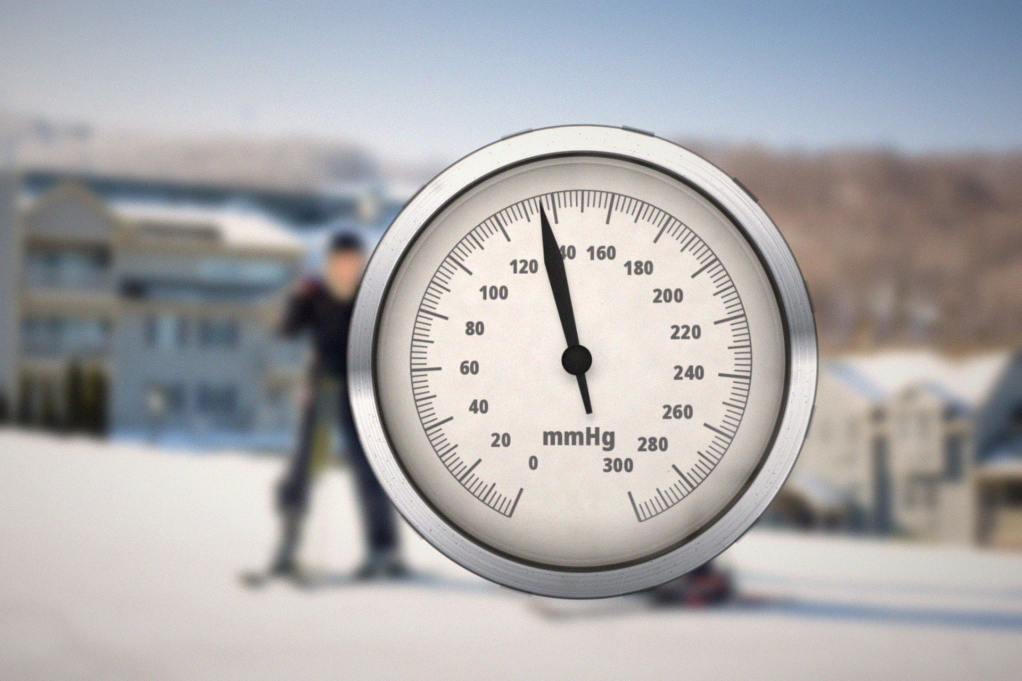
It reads **136** mmHg
